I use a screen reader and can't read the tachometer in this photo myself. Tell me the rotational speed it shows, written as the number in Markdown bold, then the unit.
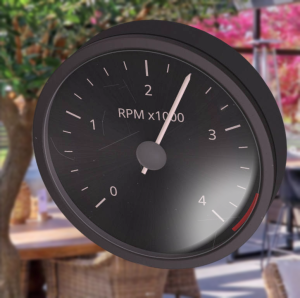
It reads **2400** rpm
